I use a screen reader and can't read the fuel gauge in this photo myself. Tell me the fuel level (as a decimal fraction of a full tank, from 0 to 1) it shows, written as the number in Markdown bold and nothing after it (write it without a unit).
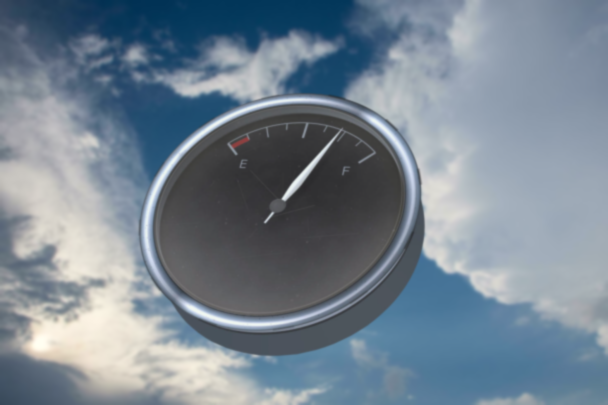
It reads **0.75**
